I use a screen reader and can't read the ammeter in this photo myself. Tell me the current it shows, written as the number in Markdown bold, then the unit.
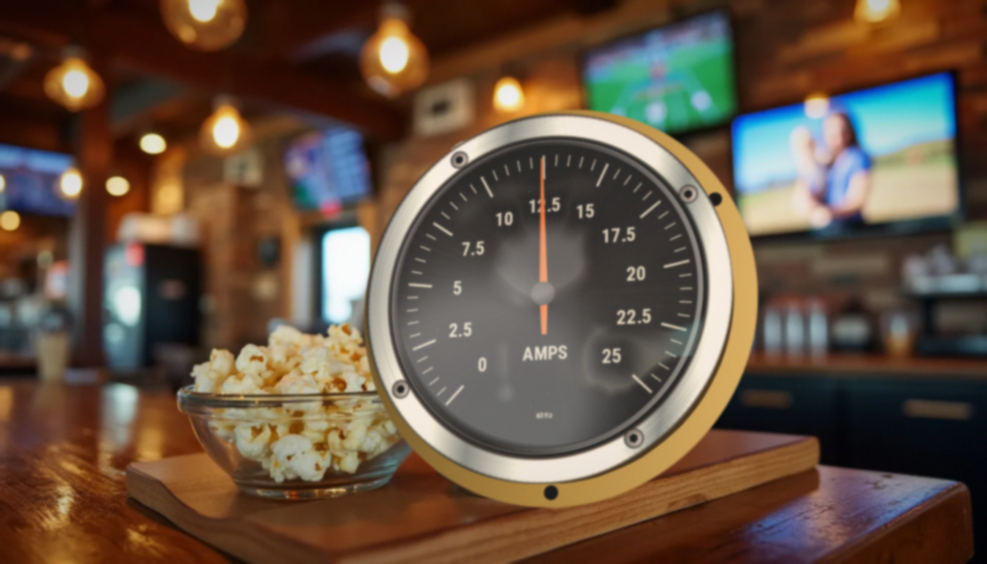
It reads **12.5** A
